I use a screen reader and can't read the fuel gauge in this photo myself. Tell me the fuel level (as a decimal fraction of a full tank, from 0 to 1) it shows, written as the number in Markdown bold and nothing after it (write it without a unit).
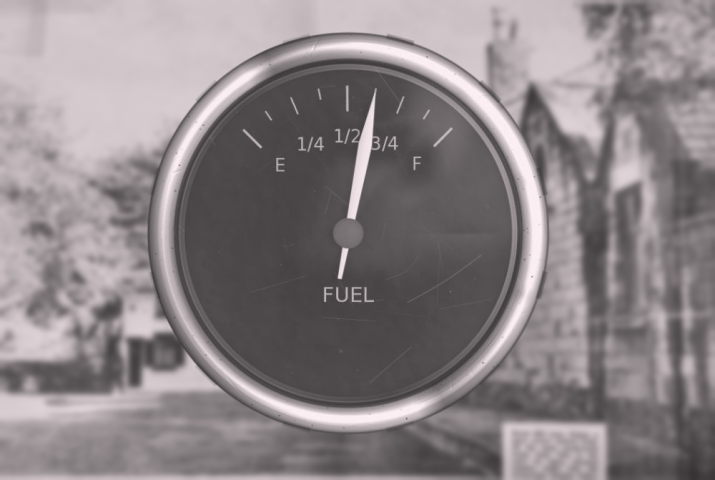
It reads **0.625**
